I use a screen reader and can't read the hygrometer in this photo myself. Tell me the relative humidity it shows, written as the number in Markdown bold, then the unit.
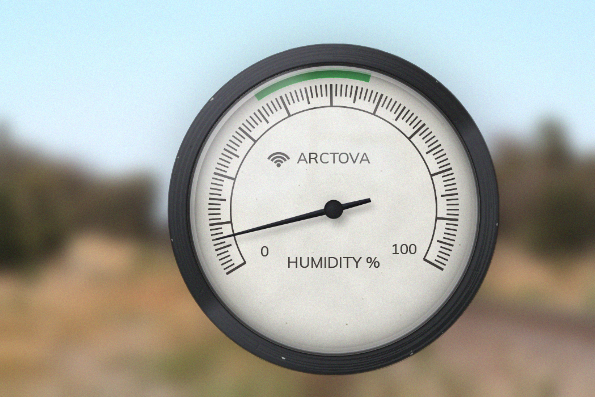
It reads **7** %
